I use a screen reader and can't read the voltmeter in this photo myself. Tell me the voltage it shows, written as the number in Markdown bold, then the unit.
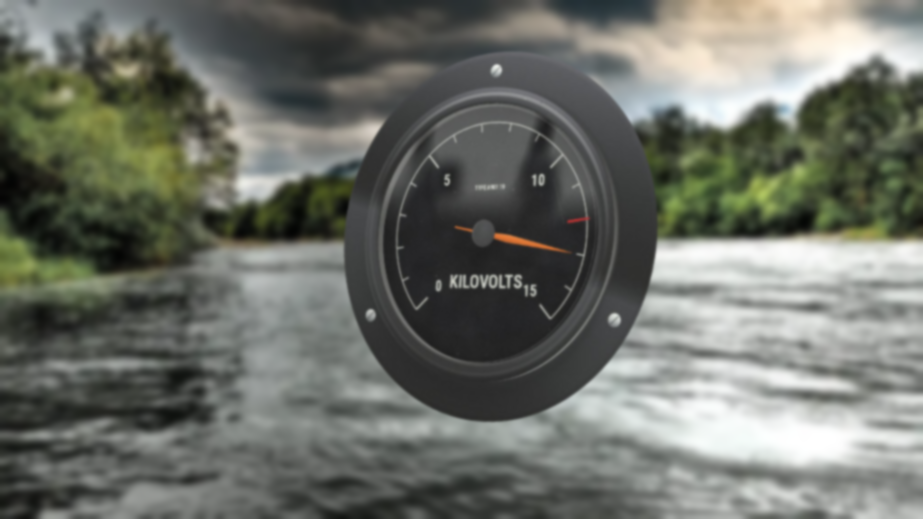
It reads **13** kV
